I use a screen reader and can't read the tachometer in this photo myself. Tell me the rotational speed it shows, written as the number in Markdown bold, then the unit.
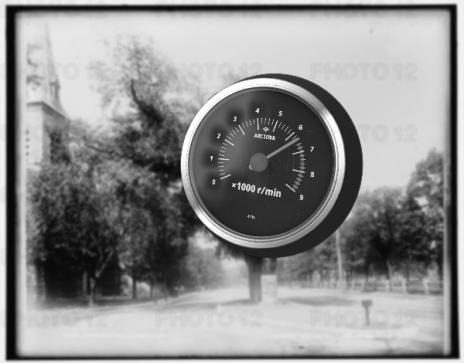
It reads **6400** rpm
